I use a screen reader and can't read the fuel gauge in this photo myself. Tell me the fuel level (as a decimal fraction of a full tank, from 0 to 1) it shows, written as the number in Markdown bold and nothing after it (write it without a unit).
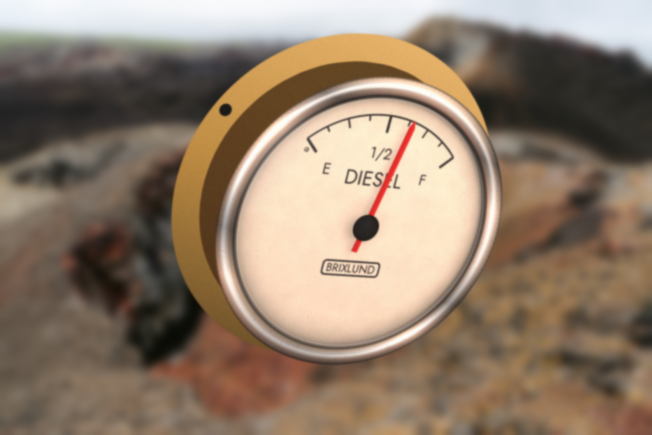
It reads **0.625**
